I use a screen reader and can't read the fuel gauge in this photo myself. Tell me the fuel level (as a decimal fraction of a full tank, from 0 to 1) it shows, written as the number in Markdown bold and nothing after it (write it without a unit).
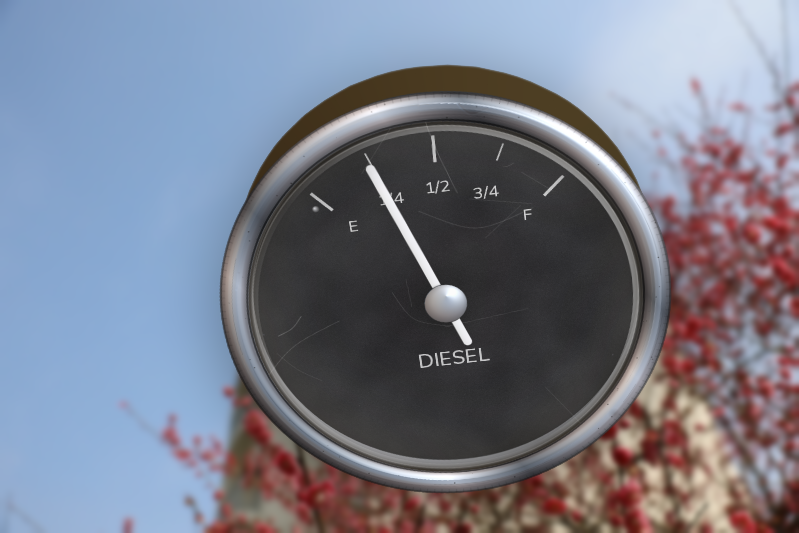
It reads **0.25**
